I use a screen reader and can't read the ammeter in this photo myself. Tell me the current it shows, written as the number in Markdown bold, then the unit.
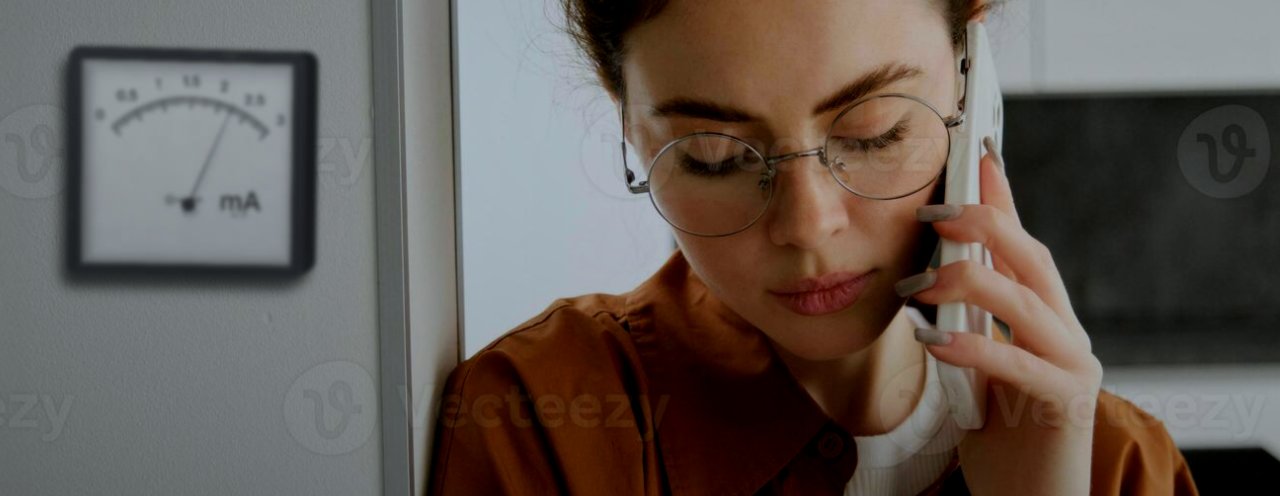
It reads **2.25** mA
